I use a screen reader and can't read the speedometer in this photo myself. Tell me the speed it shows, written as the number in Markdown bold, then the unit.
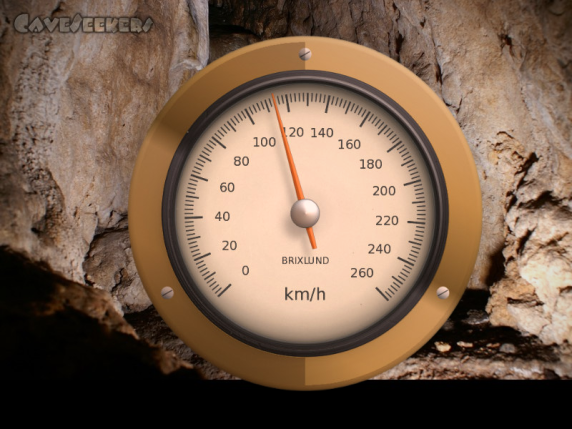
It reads **114** km/h
